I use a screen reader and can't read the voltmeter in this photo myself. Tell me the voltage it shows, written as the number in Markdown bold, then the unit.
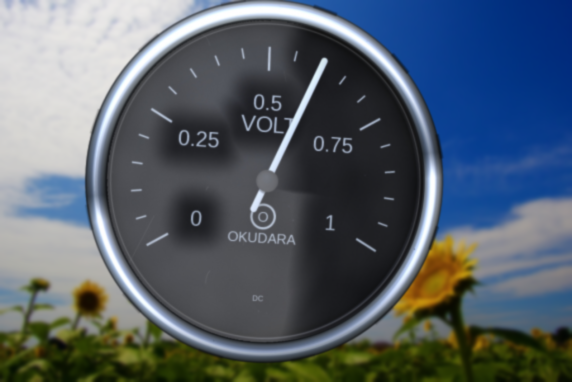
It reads **0.6** V
